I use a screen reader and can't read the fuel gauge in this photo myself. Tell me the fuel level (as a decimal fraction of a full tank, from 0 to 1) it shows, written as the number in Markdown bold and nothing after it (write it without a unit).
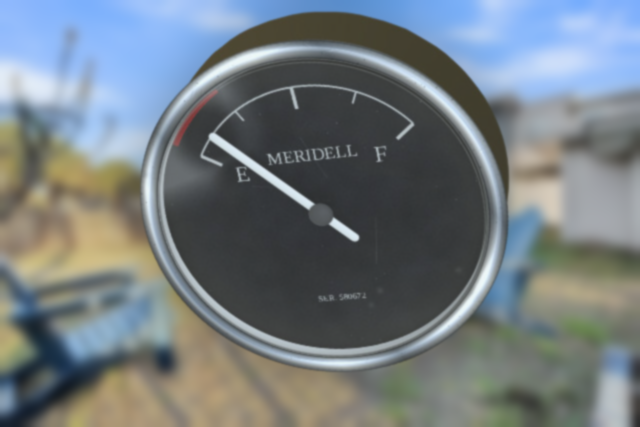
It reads **0.125**
